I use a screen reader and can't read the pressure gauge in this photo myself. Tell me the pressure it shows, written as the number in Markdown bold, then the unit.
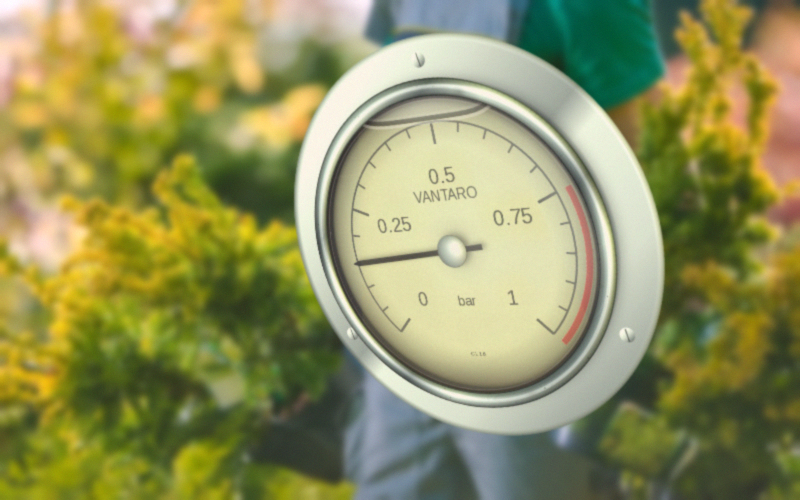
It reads **0.15** bar
